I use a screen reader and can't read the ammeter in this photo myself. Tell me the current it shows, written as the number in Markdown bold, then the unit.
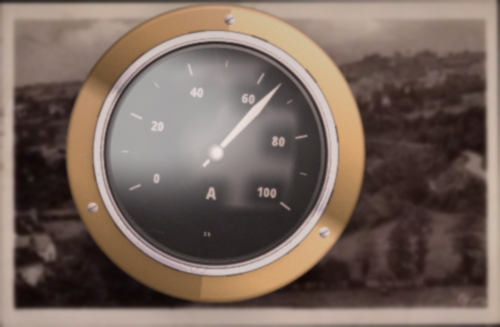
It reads **65** A
